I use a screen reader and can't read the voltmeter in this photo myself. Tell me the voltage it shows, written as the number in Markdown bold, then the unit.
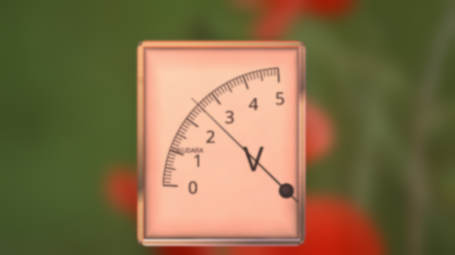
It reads **2.5** V
